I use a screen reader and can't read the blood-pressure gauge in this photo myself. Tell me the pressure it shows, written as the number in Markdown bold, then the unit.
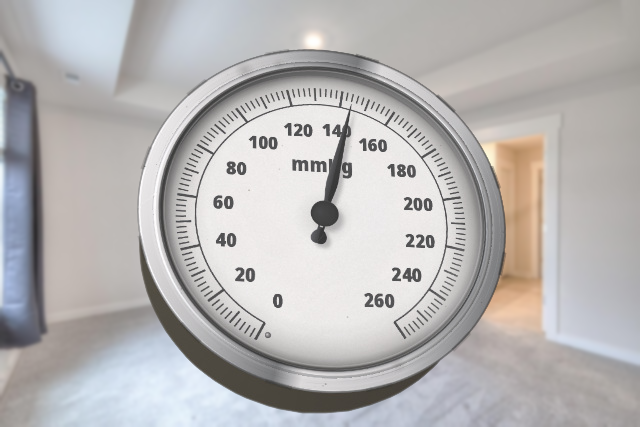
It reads **144** mmHg
